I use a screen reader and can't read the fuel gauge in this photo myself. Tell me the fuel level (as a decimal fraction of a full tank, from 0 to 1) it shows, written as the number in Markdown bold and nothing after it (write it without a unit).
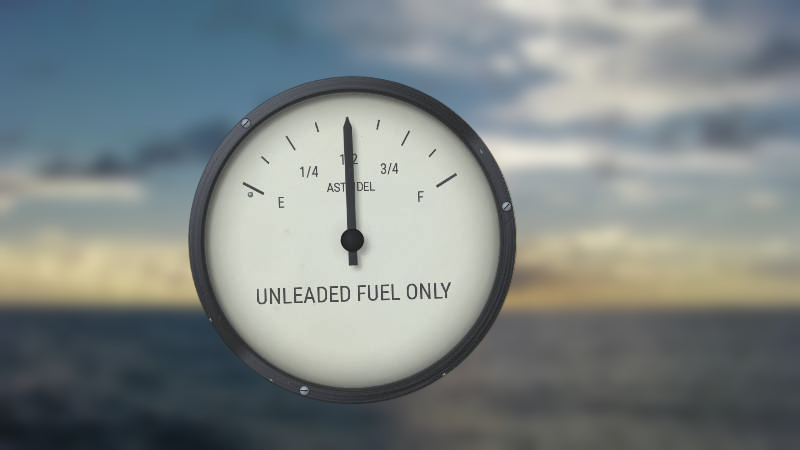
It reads **0.5**
